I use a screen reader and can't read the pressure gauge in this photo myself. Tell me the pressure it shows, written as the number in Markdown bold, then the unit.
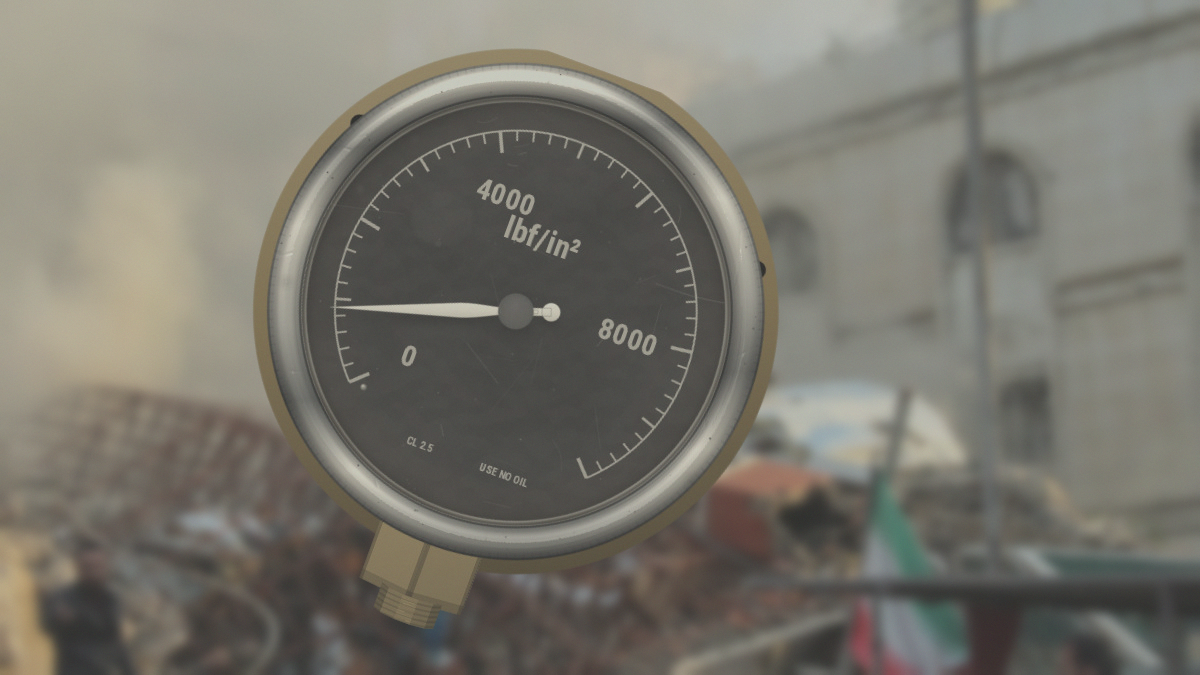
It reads **900** psi
